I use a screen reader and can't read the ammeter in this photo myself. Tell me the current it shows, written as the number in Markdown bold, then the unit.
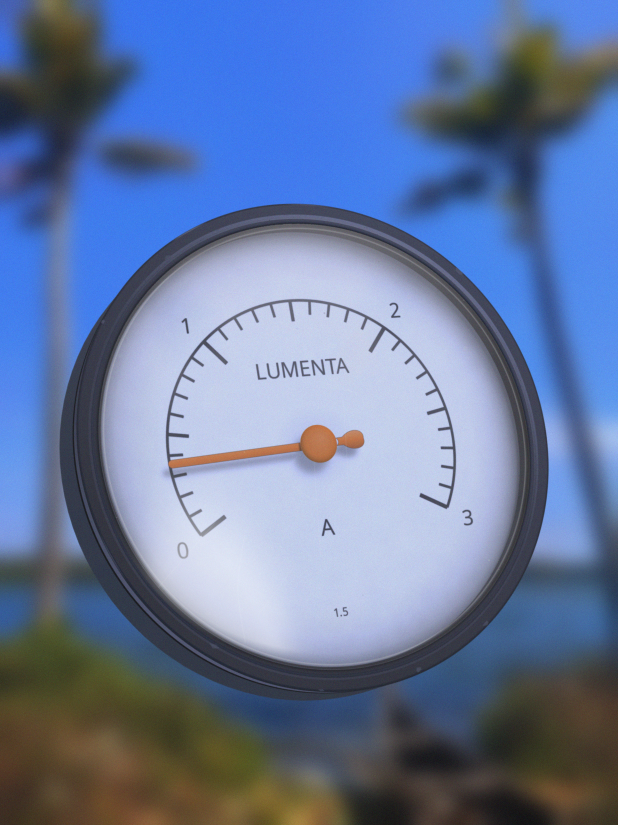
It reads **0.35** A
